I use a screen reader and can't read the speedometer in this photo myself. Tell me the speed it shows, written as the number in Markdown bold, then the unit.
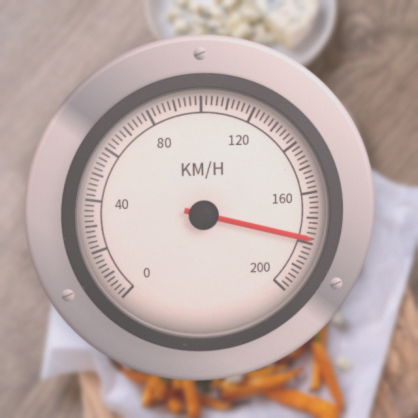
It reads **178** km/h
